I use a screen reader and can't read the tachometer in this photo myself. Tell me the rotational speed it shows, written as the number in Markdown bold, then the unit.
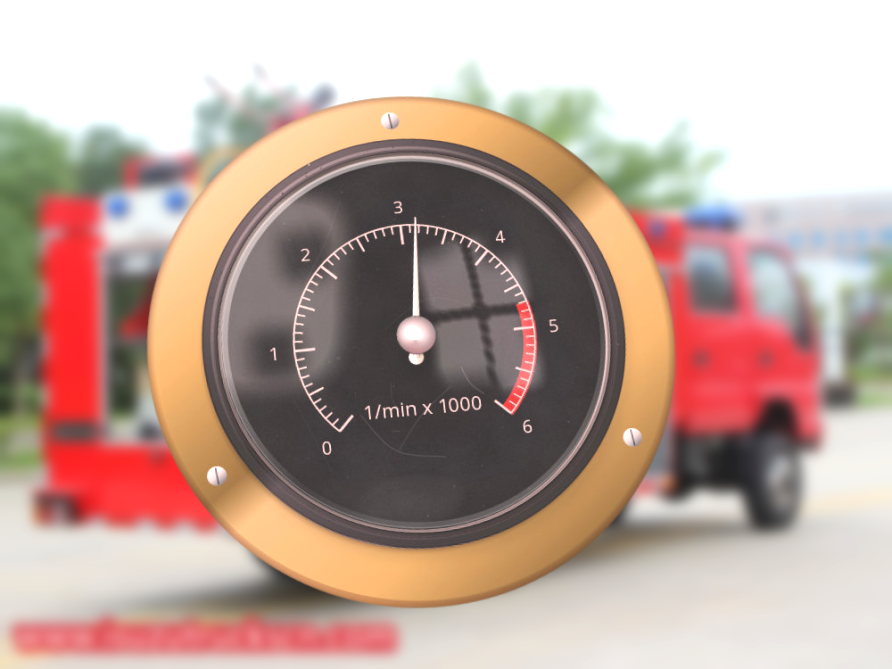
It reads **3150** rpm
